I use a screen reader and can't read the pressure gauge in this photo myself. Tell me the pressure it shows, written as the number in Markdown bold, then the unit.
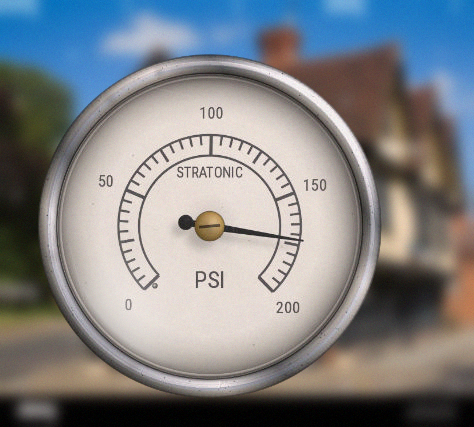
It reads **172.5** psi
